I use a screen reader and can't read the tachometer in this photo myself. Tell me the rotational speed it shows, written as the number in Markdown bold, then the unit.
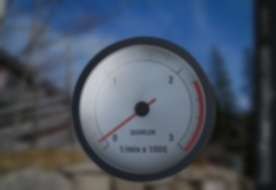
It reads **100** rpm
